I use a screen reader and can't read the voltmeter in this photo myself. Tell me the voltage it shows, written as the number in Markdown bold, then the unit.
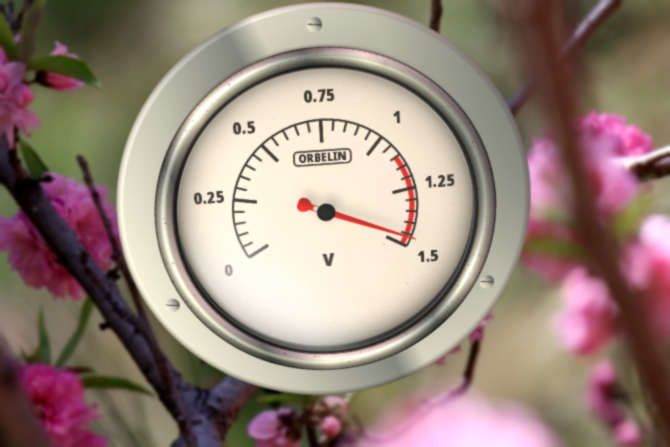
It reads **1.45** V
